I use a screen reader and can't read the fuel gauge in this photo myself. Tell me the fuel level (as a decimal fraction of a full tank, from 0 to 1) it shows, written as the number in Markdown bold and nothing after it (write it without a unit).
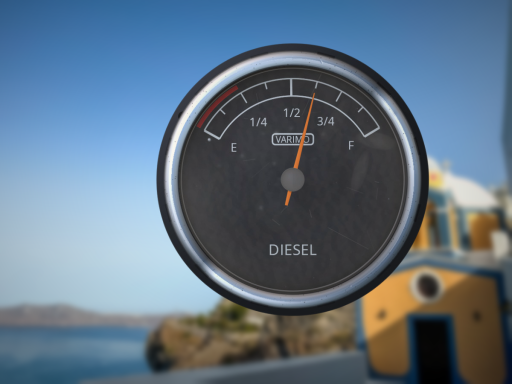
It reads **0.625**
